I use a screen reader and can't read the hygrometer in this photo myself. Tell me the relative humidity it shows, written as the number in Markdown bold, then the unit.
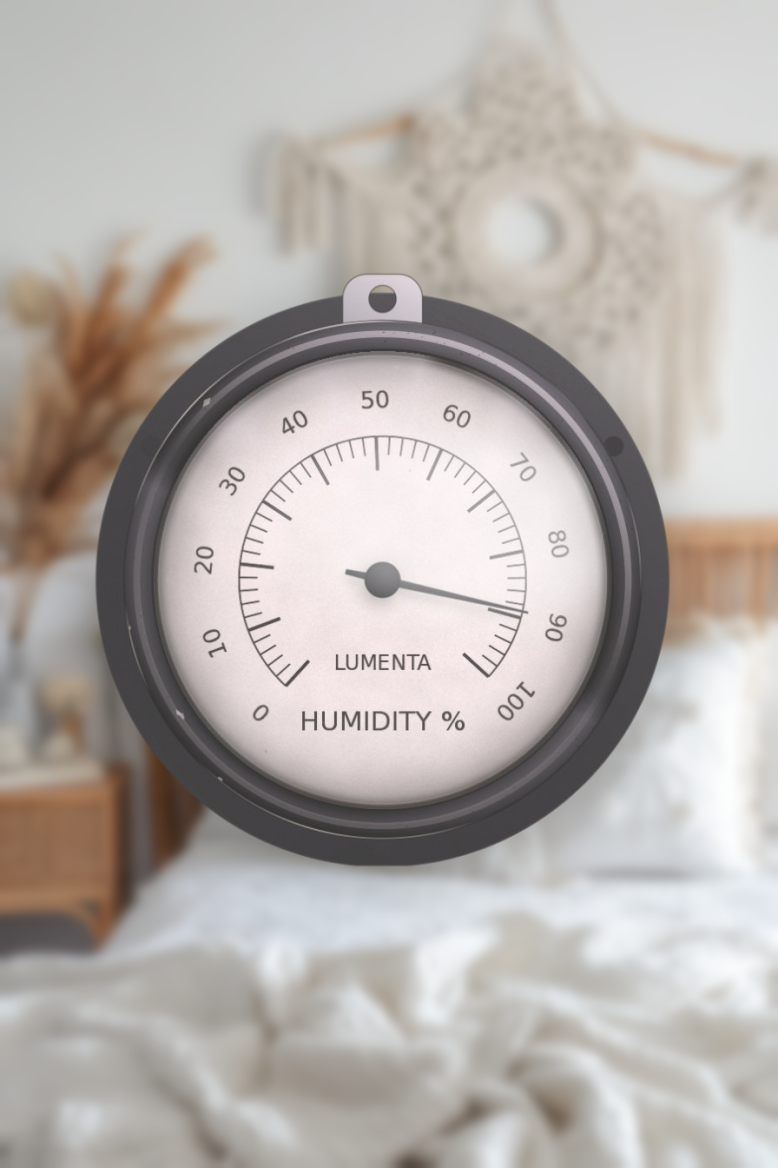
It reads **89** %
